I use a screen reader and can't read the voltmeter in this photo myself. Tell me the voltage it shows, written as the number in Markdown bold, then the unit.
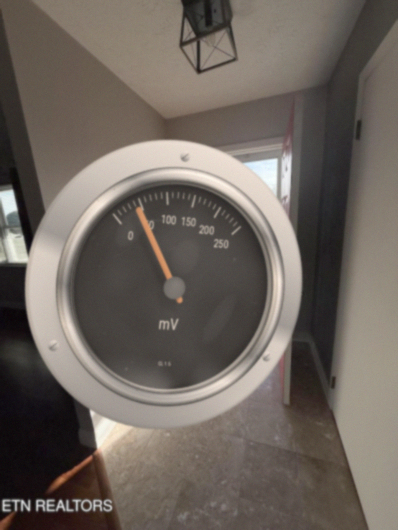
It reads **40** mV
